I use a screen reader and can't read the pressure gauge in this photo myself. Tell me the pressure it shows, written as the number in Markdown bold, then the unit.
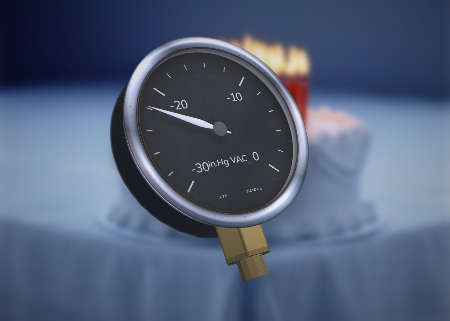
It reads **-22** inHg
